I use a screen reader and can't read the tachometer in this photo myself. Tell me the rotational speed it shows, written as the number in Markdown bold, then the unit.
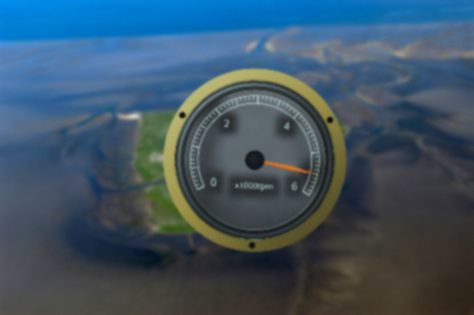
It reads **5500** rpm
